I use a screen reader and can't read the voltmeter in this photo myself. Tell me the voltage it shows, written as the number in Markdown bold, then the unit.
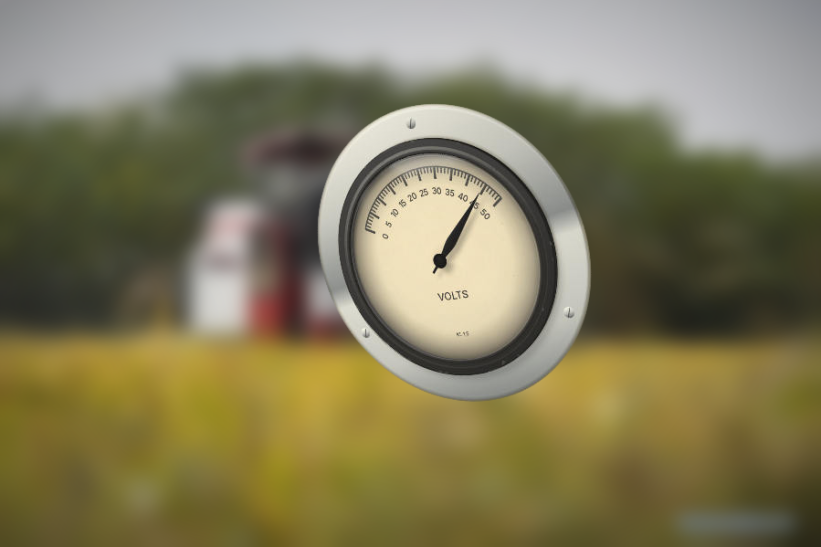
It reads **45** V
